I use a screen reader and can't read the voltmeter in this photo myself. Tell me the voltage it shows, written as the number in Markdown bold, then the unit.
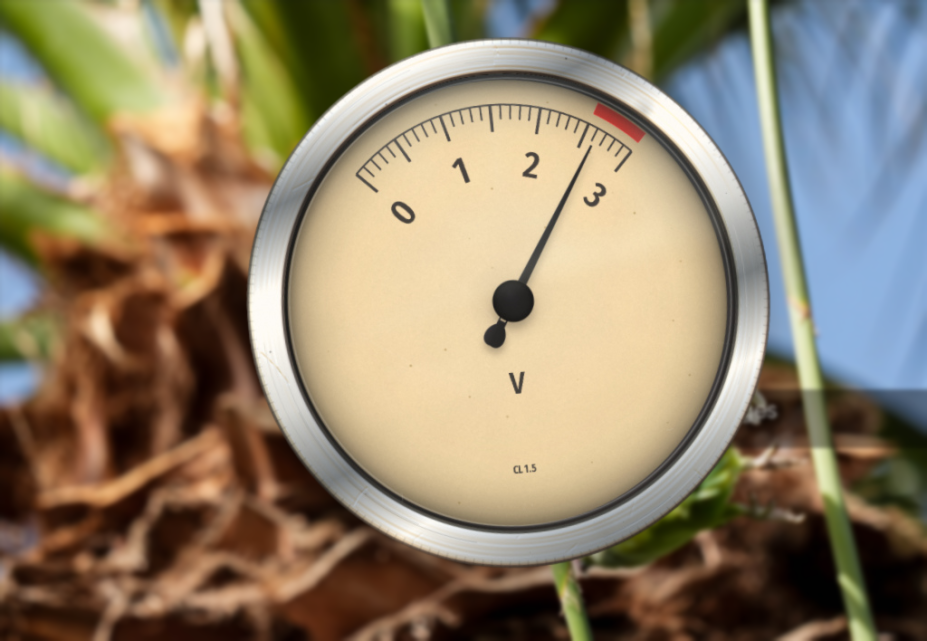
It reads **2.6** V
